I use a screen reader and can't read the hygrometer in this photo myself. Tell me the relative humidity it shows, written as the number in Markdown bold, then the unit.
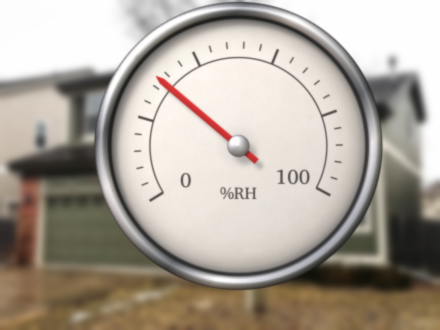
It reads **30** %
